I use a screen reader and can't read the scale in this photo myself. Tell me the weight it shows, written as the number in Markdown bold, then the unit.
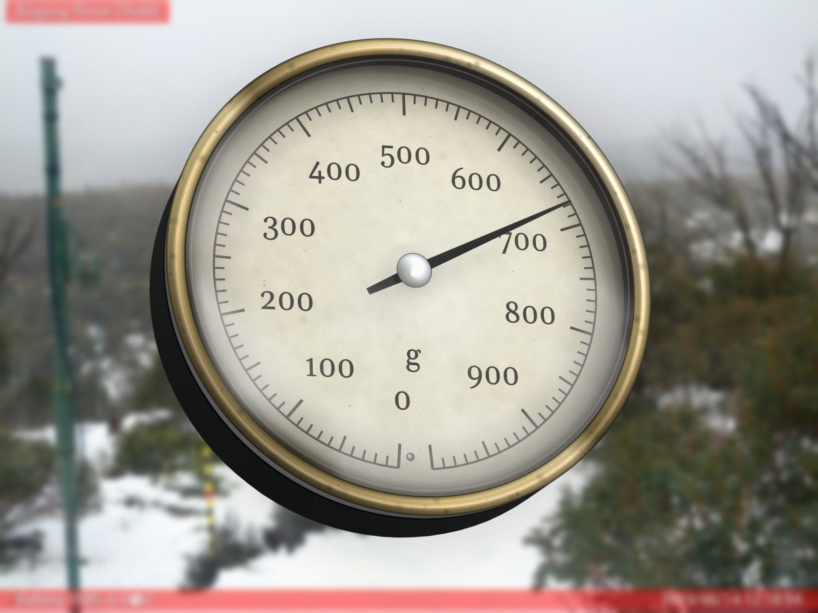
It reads **680** g
